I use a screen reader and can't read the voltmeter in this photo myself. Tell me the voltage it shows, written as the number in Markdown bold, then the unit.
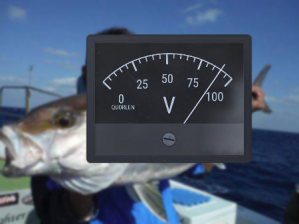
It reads **90** V
